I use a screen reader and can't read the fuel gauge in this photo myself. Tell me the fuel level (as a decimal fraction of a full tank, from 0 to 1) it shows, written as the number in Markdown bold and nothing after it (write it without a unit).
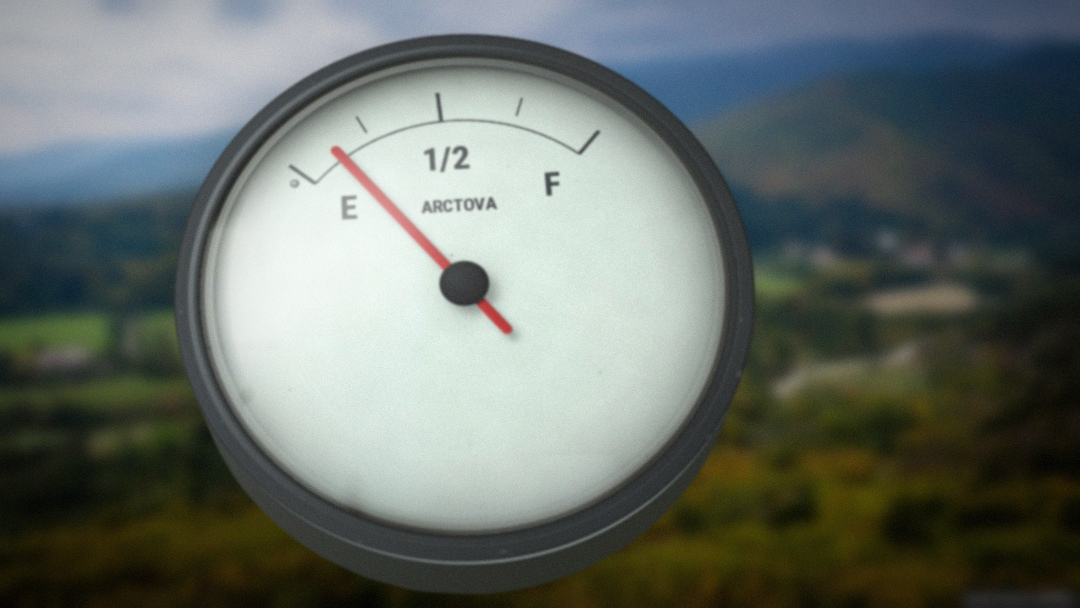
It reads **0.125**
